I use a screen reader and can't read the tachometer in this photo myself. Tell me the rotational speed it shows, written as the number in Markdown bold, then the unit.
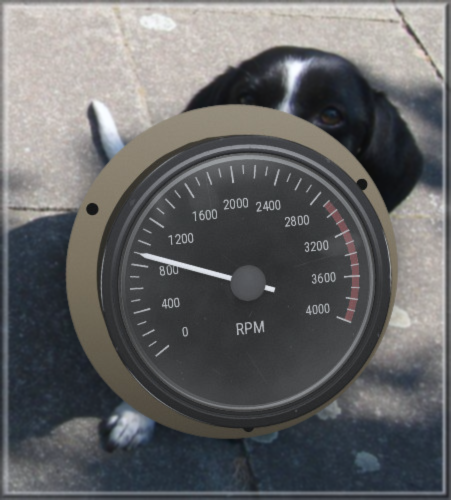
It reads **900** rpm
